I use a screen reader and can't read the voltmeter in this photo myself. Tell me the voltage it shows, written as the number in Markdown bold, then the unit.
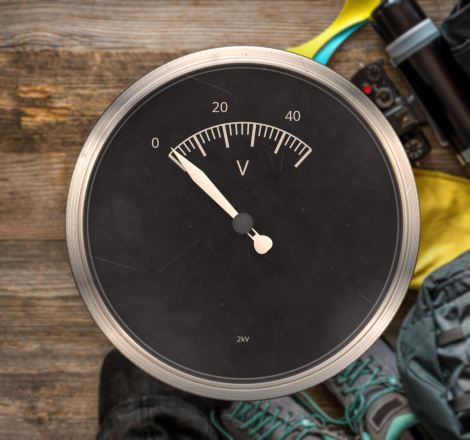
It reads **2** V
